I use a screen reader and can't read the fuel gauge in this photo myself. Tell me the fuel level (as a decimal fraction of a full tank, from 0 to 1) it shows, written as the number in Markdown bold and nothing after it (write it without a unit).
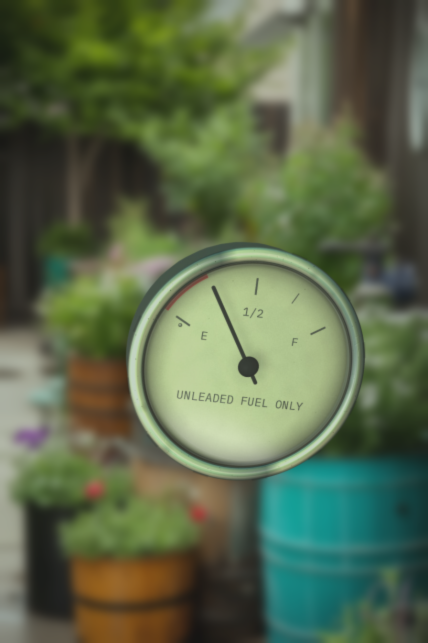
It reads **0.25**
